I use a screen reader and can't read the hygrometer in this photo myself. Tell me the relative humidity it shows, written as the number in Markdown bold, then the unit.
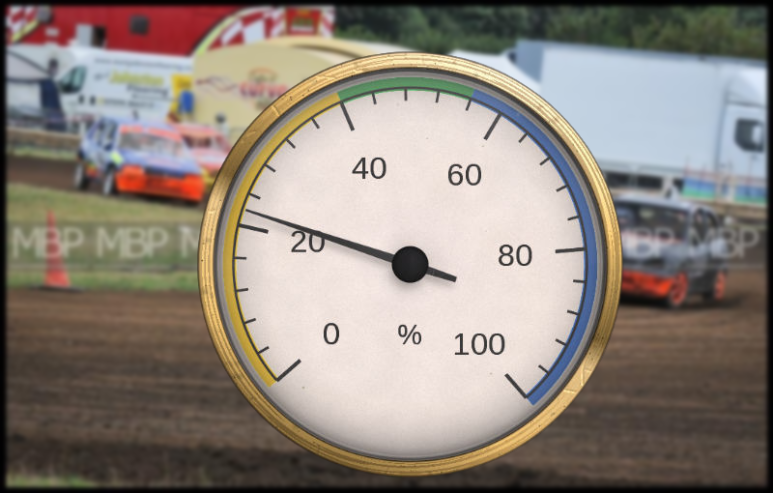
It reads **22** %
